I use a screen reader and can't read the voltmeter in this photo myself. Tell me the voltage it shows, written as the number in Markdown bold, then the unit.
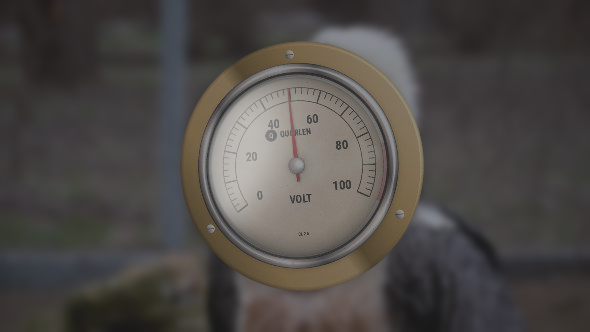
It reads **50** V
